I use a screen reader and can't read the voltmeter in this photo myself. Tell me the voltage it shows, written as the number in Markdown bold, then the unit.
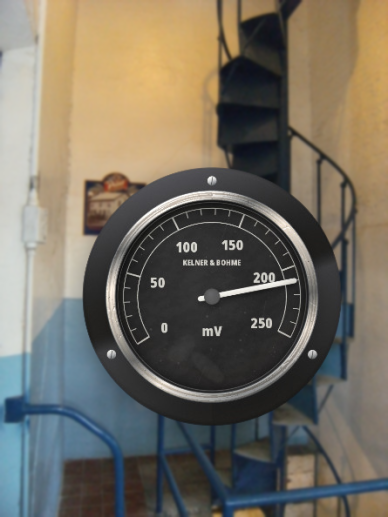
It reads **210** mV
